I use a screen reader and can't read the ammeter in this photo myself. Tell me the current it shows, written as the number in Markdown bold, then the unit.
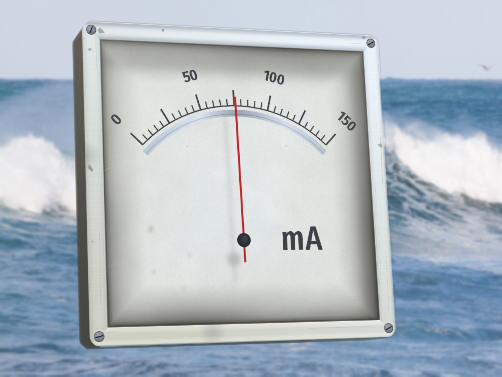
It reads **75** mA
